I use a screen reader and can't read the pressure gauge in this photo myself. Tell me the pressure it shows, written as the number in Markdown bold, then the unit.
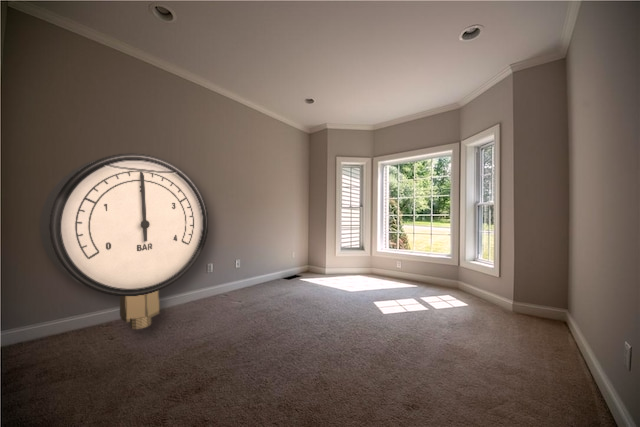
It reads **2** bar
